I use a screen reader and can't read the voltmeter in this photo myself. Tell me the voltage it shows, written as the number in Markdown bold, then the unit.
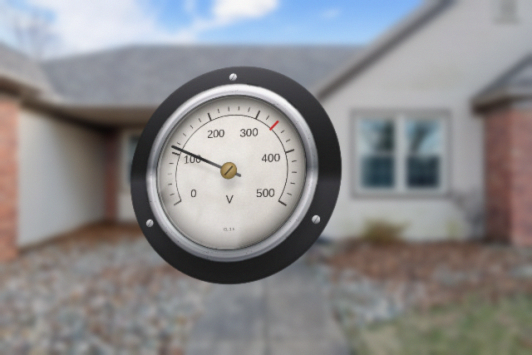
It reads **110** V
